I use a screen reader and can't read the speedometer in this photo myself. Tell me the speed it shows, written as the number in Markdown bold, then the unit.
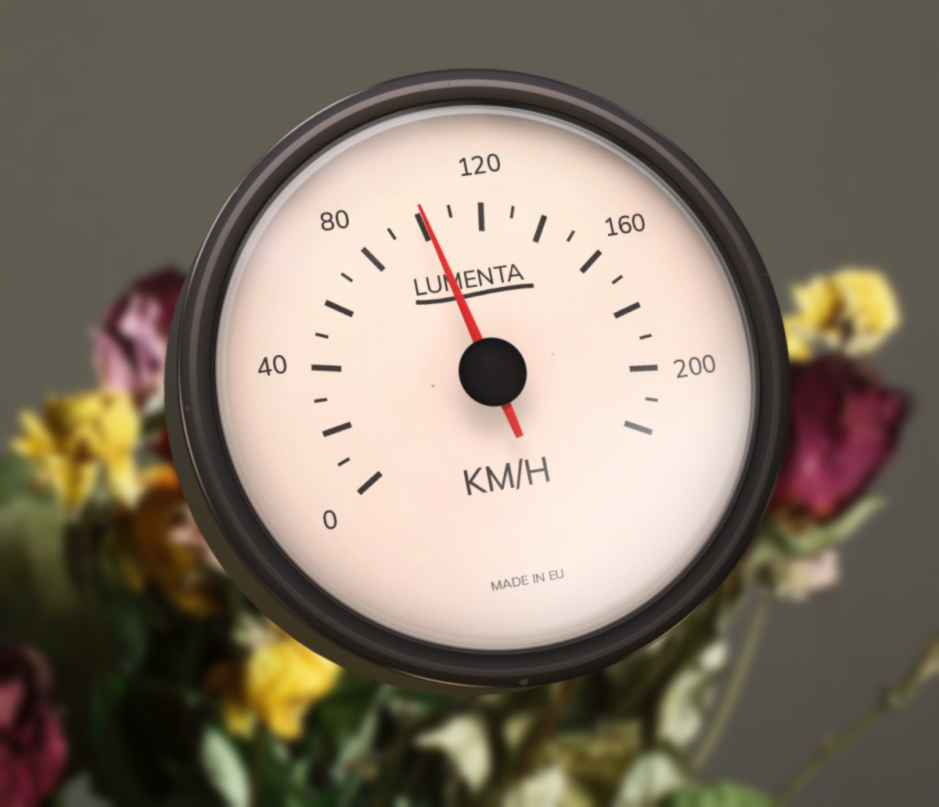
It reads **100** km/h
